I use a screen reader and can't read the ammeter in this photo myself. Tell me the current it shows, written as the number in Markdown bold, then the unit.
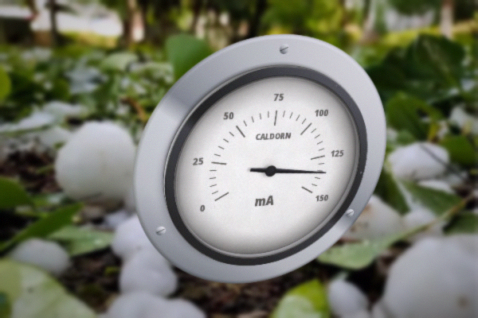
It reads **135** mA
